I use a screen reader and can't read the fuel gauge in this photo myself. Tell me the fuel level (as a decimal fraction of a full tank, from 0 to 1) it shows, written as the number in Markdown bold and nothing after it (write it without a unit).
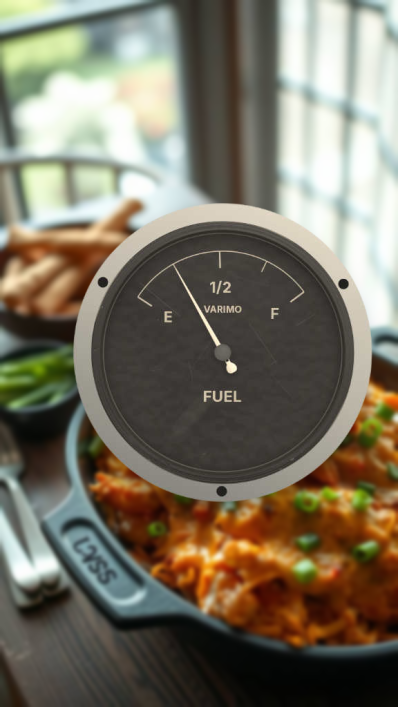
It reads **0.25**
